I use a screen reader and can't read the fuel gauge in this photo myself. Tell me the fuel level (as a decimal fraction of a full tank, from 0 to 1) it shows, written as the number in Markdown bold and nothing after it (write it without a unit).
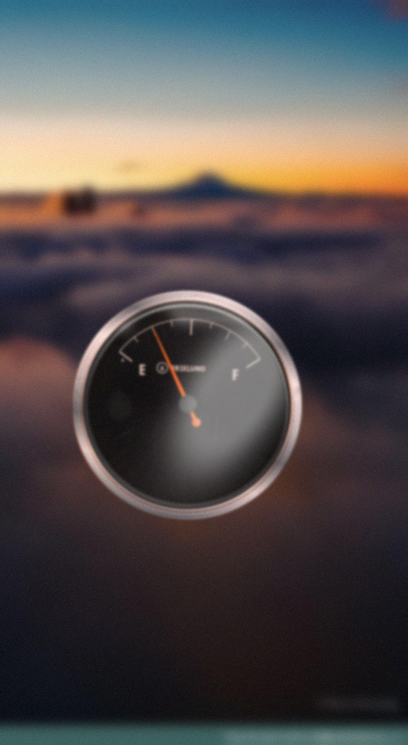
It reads **0.25**
